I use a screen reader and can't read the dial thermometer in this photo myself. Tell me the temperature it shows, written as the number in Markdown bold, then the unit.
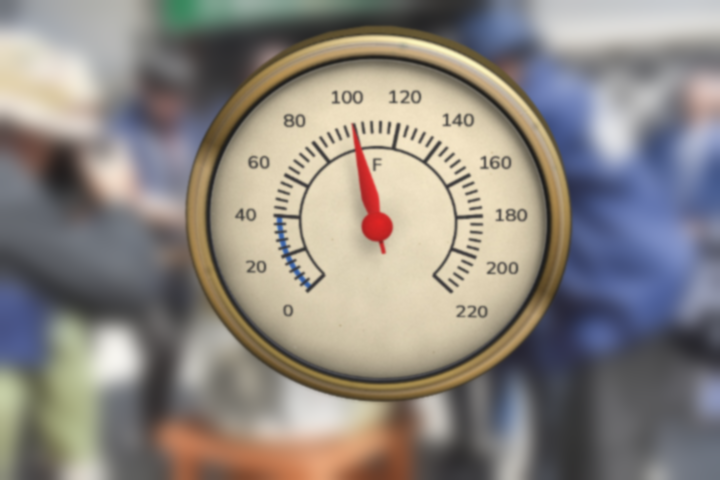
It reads **100** °F
